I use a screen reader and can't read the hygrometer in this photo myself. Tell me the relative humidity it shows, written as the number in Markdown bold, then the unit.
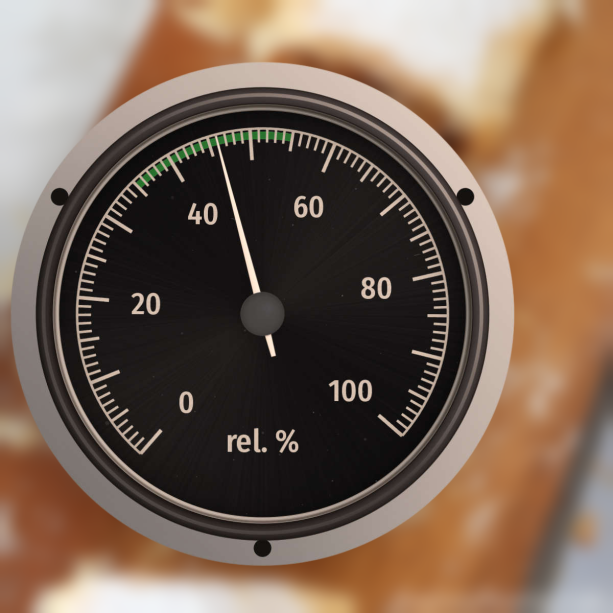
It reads **46** %
